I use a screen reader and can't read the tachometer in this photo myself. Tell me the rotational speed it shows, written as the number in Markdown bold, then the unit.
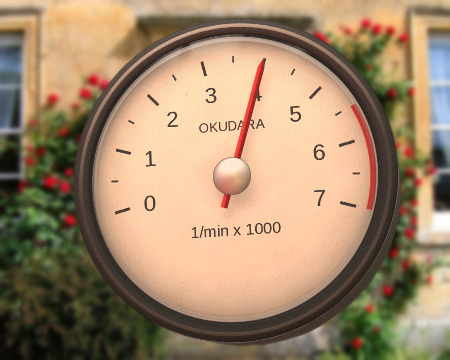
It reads **4000** rpm
